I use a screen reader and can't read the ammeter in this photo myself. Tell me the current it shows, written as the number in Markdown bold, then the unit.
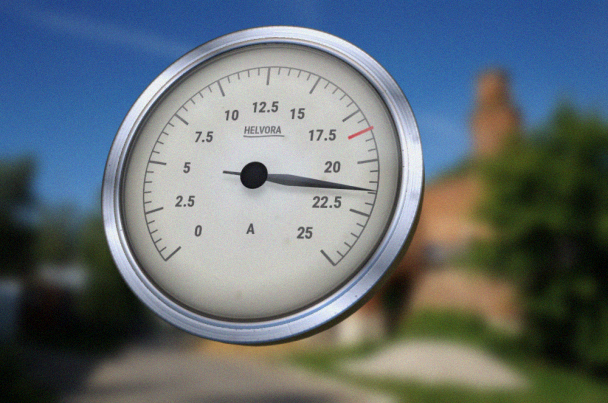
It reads **21.5** A
